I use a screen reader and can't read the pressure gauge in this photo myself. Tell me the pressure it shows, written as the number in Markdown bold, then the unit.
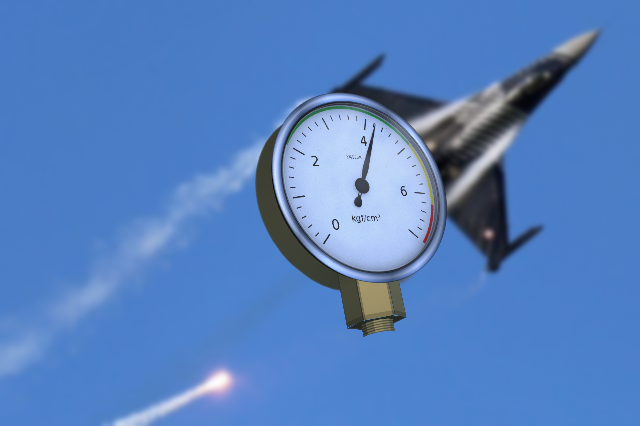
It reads **4.2** kg/cm²
